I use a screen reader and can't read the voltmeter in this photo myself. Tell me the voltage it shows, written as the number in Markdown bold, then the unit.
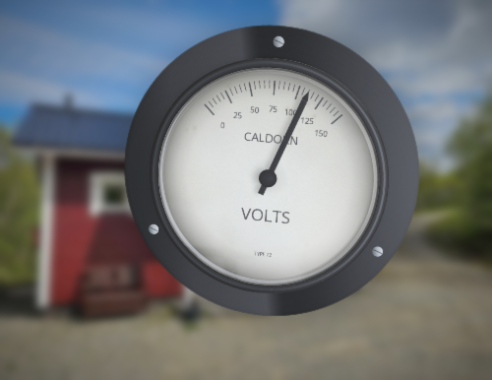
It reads **110** V
